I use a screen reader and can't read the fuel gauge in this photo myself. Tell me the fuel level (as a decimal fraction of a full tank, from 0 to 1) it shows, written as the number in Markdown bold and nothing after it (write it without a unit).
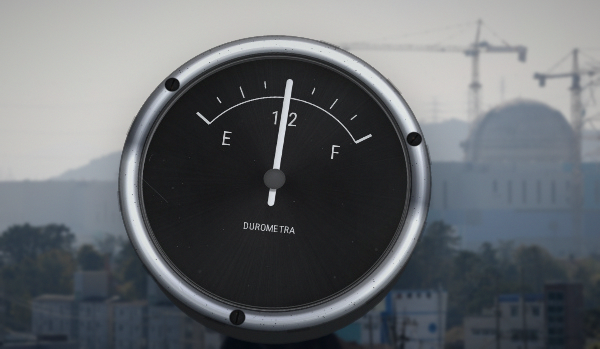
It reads **0.5**
